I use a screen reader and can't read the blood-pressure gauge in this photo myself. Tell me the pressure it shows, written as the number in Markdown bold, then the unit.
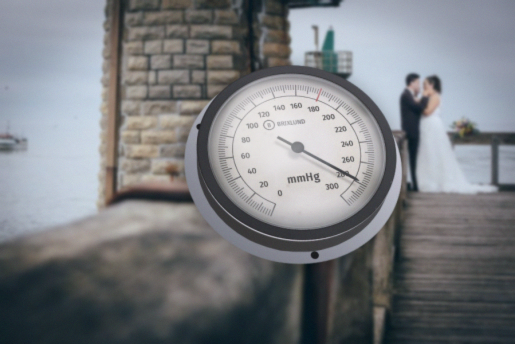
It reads **280** mmHg
